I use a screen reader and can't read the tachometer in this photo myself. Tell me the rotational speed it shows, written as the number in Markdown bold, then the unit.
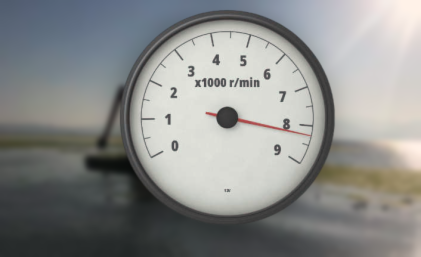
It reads **8250** rpm
